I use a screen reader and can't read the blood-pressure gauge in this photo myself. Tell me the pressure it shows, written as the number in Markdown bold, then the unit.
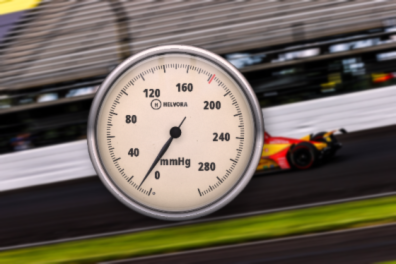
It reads **10** mmHg
